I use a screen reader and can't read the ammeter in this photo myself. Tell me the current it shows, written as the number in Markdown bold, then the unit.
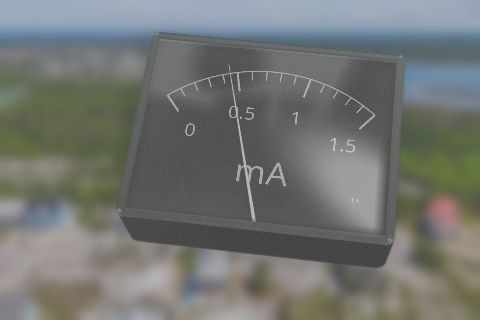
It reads **0.45** mA
